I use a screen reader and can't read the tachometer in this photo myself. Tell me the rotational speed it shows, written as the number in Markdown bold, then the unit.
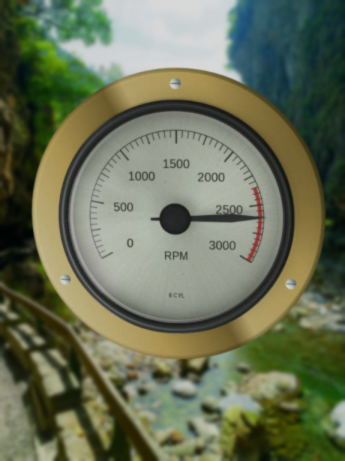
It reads **2600** rpm
